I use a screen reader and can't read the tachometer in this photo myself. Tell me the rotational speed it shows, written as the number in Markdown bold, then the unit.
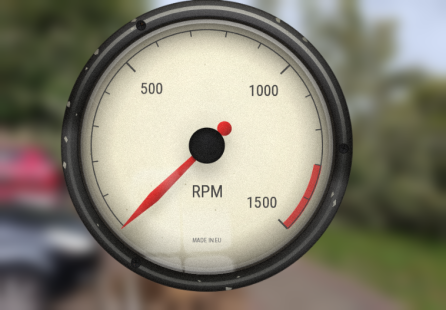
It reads **0** rpm
